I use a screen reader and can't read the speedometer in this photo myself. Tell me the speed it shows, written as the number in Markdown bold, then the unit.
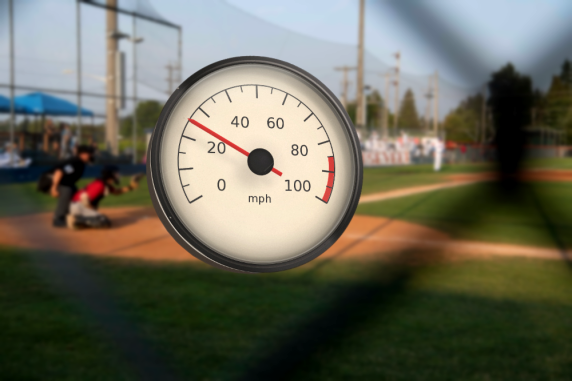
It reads **25** mph
